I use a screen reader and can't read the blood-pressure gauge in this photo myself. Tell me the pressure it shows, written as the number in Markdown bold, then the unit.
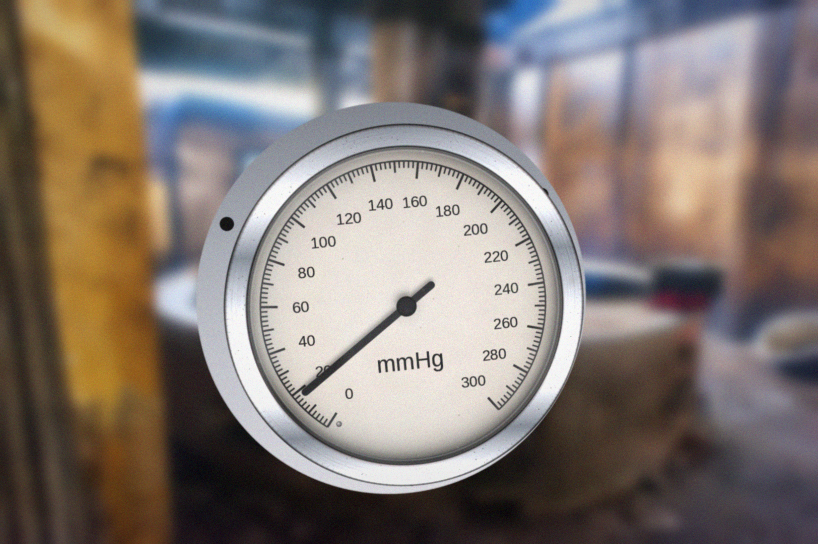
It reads **18** mmHg
